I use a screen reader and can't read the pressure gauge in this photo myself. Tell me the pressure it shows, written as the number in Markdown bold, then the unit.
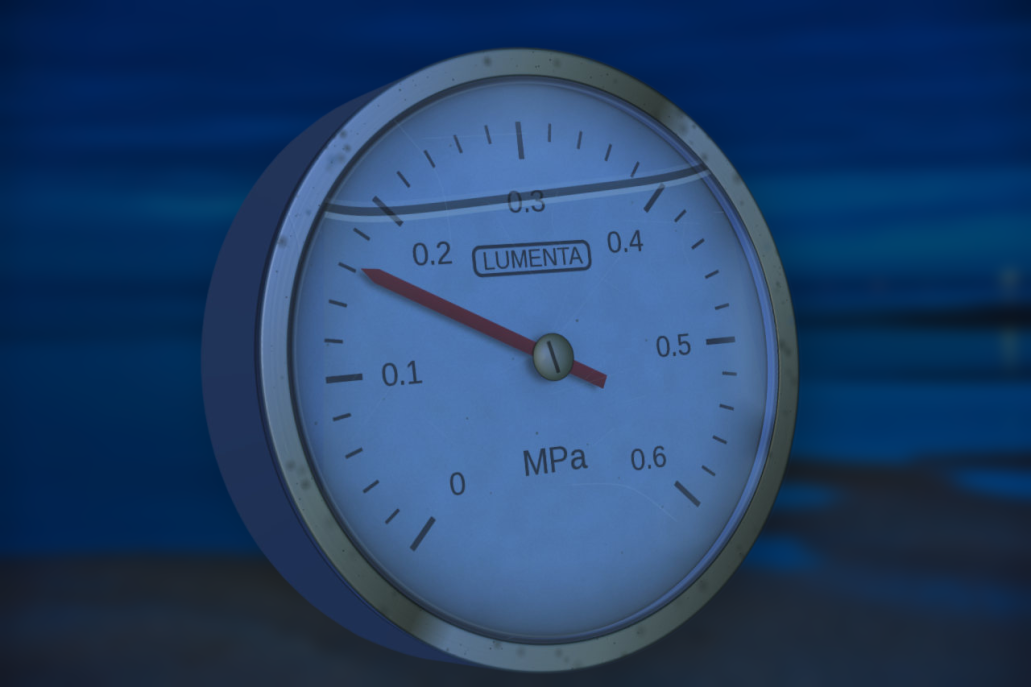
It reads **0.16** MPa
